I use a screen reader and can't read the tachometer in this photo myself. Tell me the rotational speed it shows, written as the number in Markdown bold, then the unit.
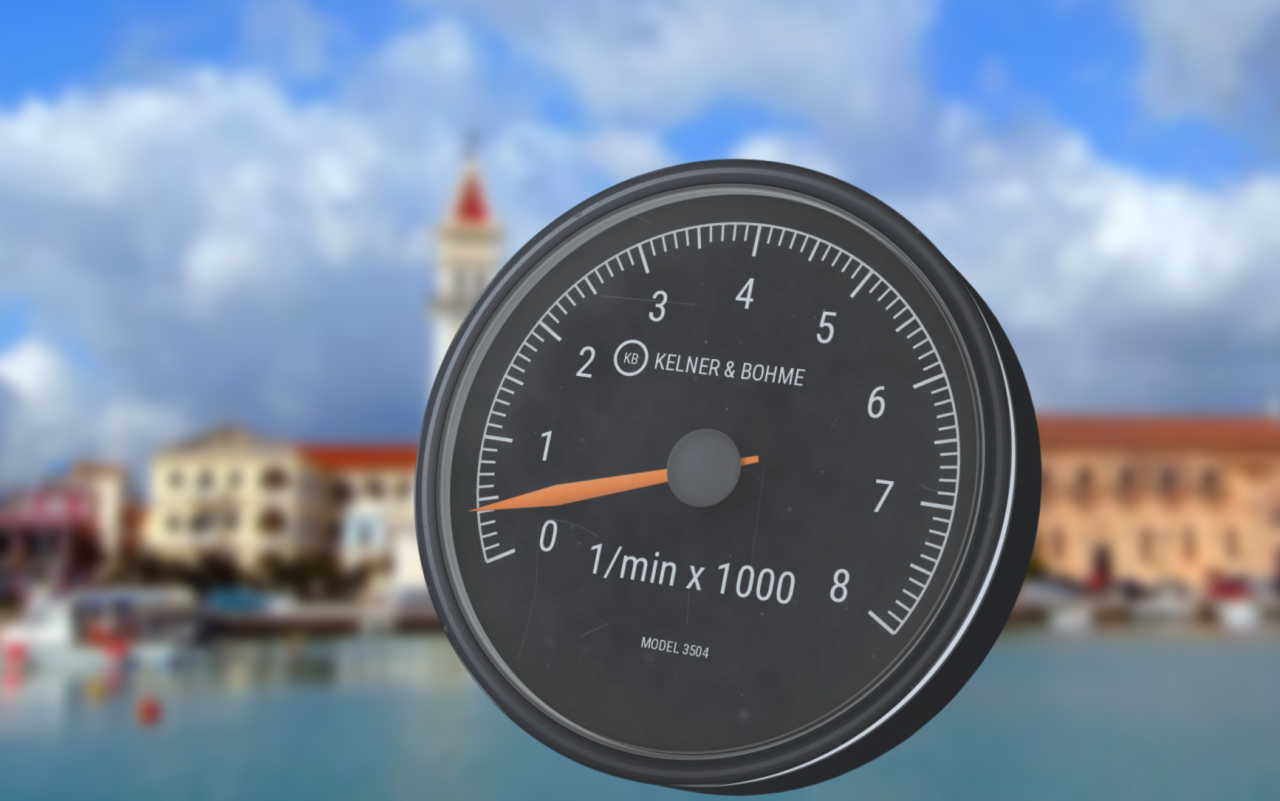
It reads **400** rpm
